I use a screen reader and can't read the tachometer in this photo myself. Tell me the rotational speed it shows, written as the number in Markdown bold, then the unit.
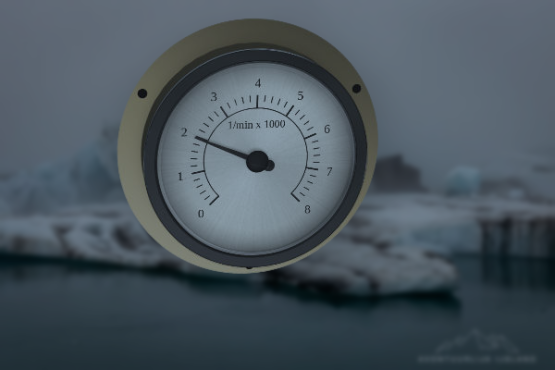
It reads **2000** rpm
